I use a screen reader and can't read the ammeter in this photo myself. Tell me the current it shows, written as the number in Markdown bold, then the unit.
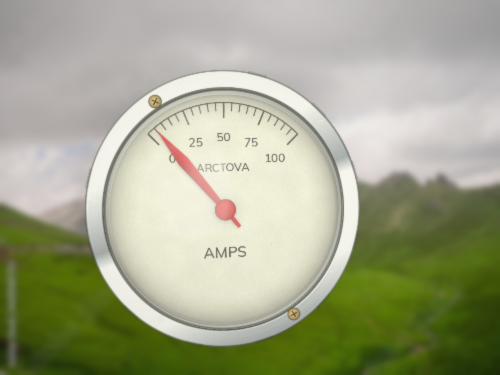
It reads **5** A
